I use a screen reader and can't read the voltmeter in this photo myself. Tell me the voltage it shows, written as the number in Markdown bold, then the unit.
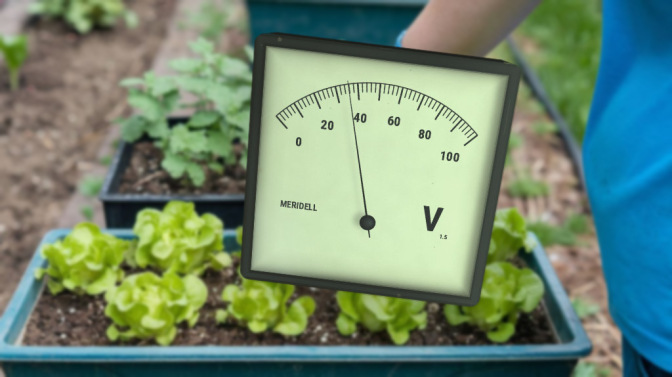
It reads **36** V
